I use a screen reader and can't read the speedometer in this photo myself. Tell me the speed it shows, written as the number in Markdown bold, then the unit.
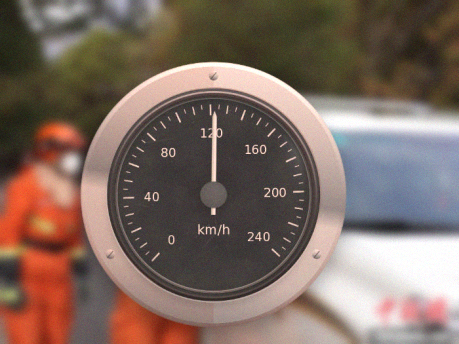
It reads **122.5** km/h
